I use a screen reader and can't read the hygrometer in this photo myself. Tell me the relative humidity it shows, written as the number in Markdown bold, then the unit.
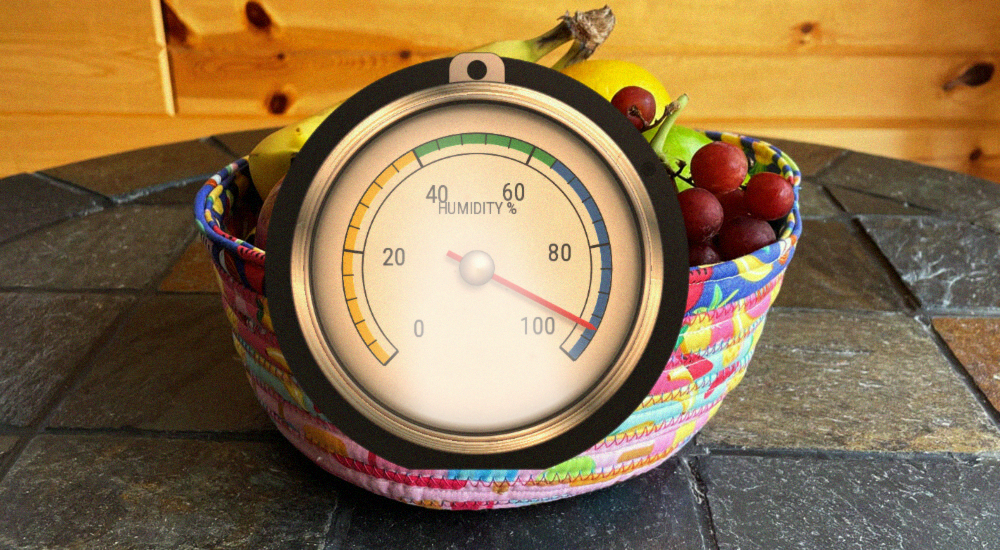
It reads **94** %
